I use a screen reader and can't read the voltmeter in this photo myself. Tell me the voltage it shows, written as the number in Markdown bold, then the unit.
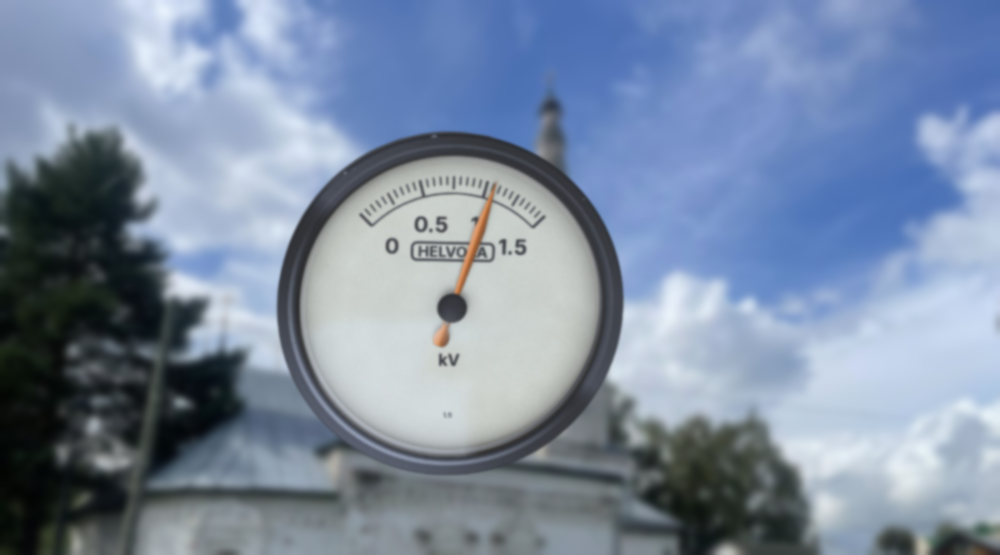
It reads **1.05** kV
